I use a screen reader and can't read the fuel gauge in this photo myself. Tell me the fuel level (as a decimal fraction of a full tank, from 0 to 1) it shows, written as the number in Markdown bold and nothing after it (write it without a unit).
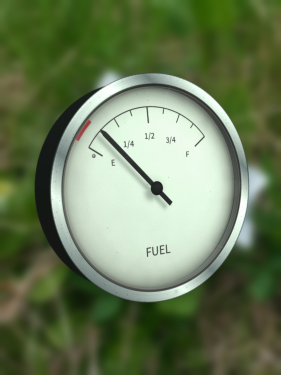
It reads **0.125**
